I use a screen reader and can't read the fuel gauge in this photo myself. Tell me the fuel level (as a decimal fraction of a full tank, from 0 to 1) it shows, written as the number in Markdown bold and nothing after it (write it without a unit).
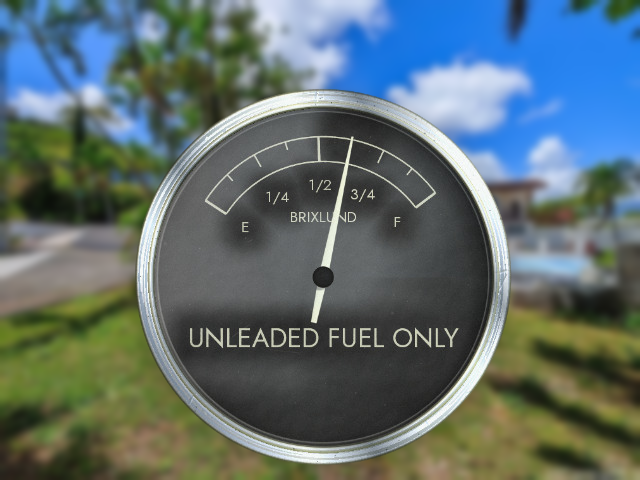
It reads **0.625**
